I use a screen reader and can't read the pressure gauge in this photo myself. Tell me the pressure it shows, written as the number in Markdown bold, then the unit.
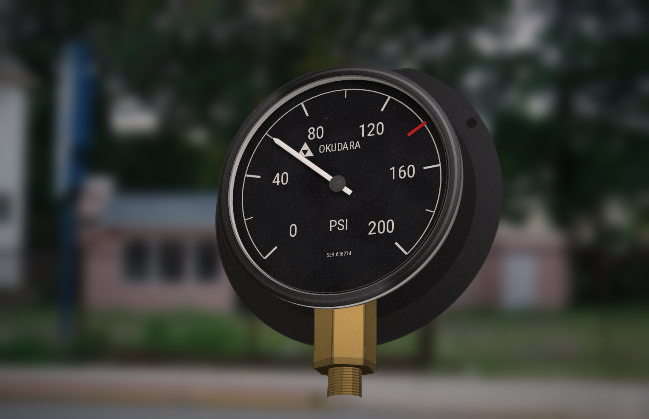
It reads **60** psi
